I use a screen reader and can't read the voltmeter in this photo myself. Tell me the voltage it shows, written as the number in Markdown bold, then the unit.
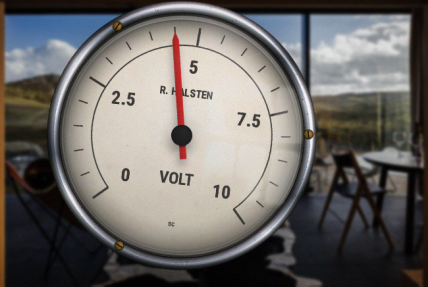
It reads **4.5** V
